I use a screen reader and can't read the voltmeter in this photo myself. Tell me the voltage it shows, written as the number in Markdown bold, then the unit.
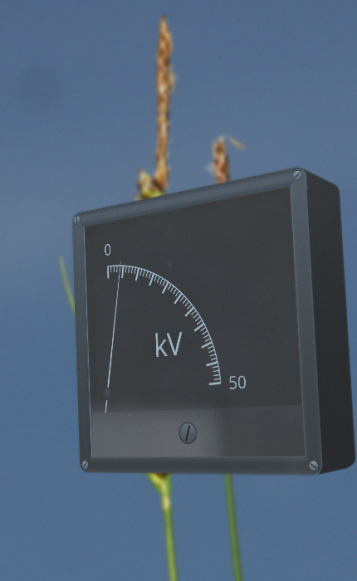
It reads **5** kV
